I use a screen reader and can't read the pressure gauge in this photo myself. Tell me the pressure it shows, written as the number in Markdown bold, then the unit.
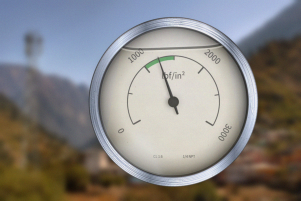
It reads **1250** psi
